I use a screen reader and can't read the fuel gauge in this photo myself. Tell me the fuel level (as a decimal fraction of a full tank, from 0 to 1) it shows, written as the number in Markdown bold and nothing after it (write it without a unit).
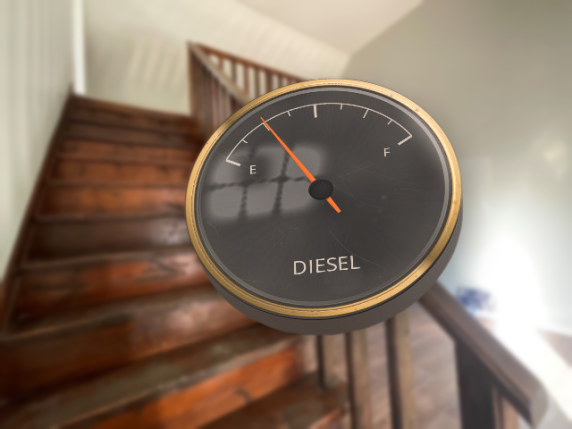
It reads **0.25**
